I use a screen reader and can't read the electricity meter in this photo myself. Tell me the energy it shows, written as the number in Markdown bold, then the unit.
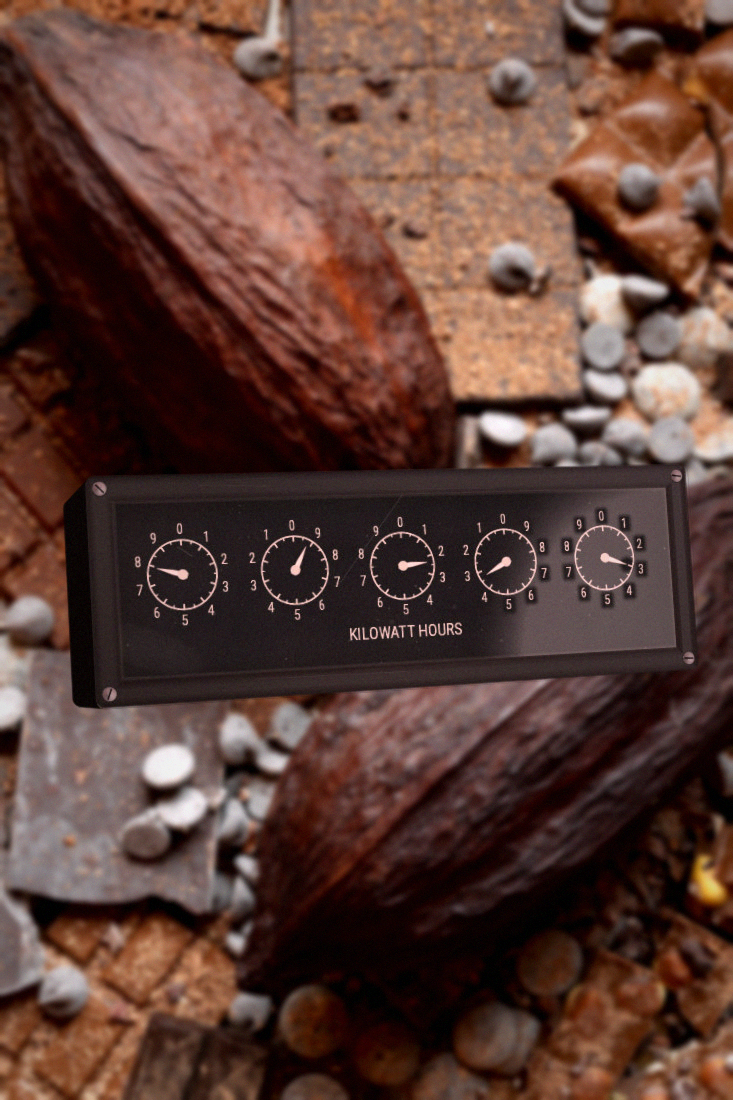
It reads **79233** kWh
